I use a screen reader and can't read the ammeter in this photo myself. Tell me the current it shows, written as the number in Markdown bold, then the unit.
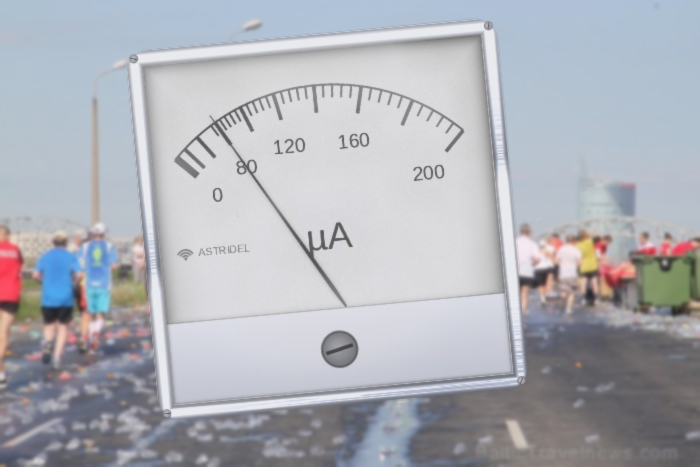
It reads **80** µA
